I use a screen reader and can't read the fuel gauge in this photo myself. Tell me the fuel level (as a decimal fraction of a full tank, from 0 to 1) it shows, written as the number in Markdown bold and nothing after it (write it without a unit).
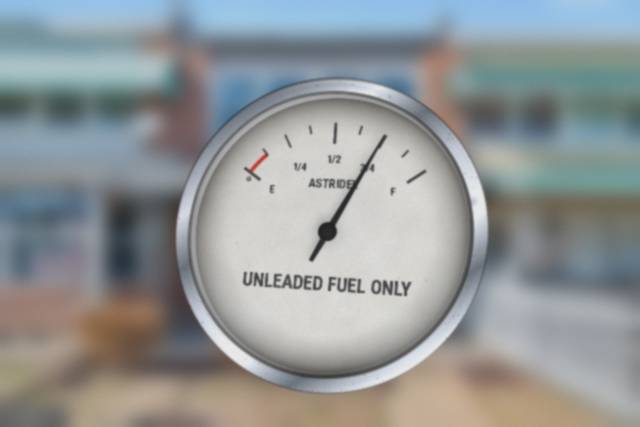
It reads **0.75**
